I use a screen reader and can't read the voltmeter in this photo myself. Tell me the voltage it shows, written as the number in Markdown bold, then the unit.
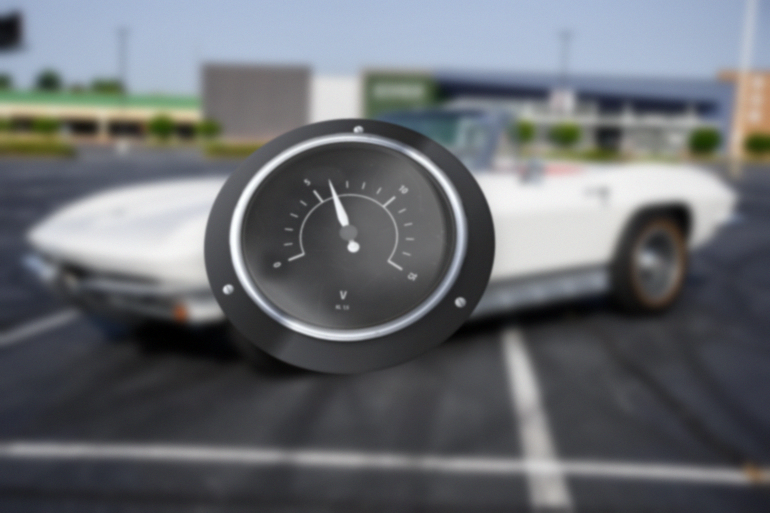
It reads **6** V
